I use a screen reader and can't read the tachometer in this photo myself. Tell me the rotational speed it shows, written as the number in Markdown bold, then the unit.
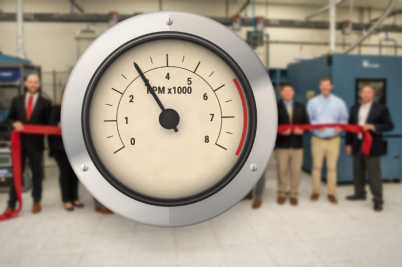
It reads **3000** rpm
